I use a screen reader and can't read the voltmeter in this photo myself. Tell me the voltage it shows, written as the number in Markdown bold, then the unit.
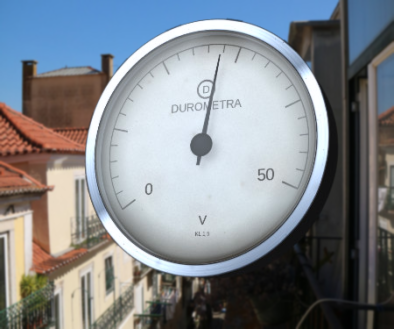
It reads **28** V
